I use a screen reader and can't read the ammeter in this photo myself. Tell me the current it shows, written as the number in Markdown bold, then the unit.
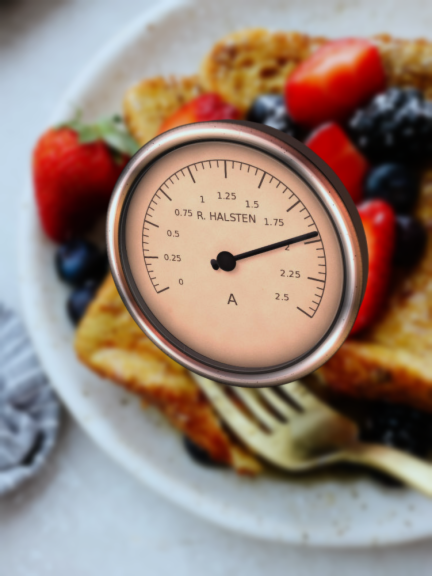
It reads **1.95** A
